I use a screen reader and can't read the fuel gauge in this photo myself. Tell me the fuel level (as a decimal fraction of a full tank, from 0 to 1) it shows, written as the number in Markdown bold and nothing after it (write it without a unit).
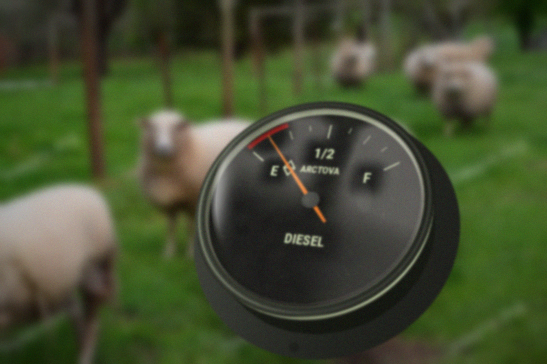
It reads **0.125**
